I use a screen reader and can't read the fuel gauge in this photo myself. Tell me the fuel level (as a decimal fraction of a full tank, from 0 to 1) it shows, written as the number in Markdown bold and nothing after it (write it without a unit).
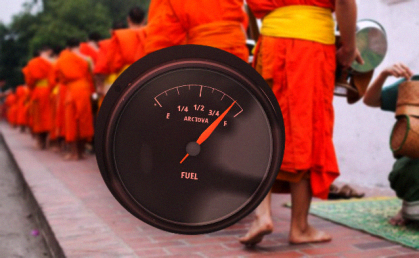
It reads **0.875**
